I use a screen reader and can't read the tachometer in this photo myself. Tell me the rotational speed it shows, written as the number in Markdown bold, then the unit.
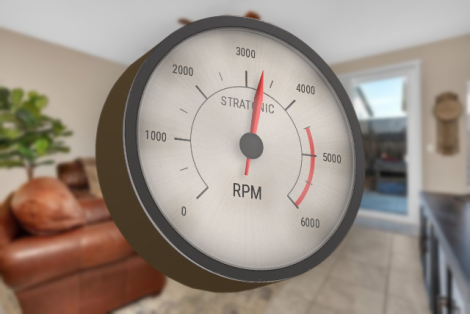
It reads **3250** rpm
